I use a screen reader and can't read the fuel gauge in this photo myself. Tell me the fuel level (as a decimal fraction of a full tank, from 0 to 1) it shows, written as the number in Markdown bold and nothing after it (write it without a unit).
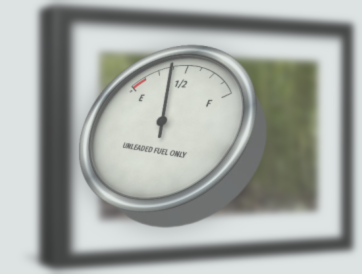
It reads **0.375**
